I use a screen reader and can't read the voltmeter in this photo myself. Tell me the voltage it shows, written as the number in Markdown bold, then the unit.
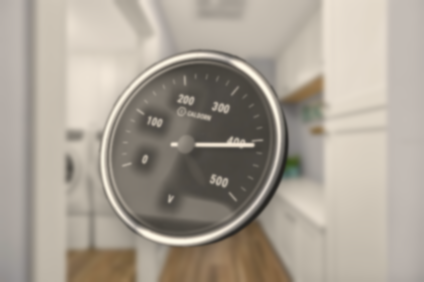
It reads **410** V
